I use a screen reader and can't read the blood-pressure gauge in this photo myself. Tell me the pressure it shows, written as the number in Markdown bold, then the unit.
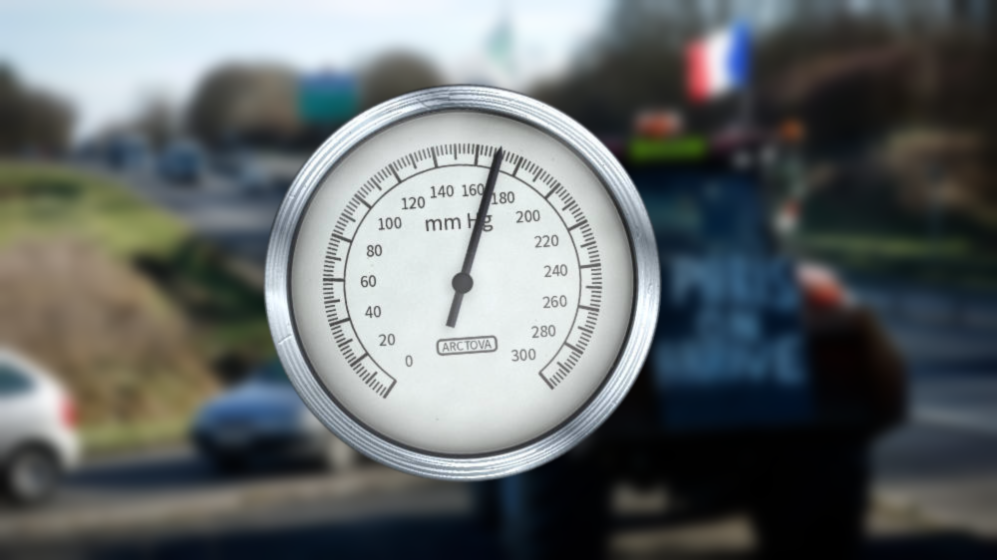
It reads **170** mmHg
